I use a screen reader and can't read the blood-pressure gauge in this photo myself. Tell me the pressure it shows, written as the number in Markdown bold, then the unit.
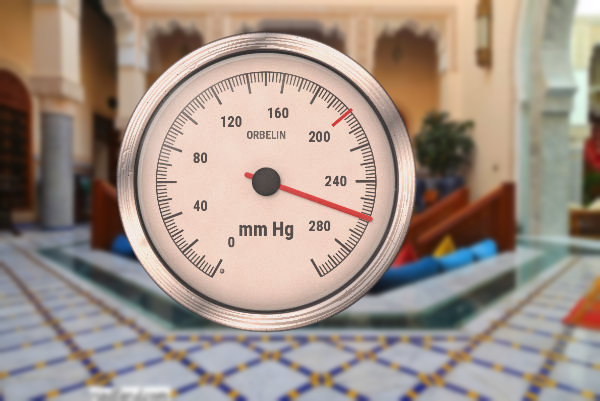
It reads **260** mmHg
